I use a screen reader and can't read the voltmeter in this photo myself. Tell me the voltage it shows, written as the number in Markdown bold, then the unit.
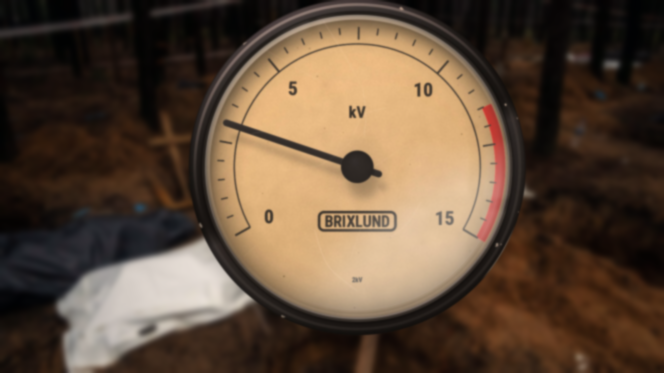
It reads **3** kV
